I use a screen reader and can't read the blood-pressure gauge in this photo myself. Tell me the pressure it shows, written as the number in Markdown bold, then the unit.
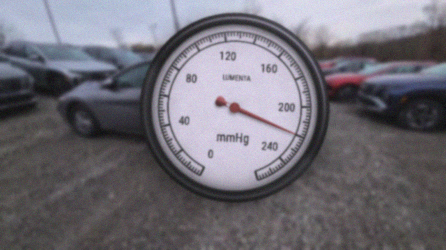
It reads **220** mmHg
